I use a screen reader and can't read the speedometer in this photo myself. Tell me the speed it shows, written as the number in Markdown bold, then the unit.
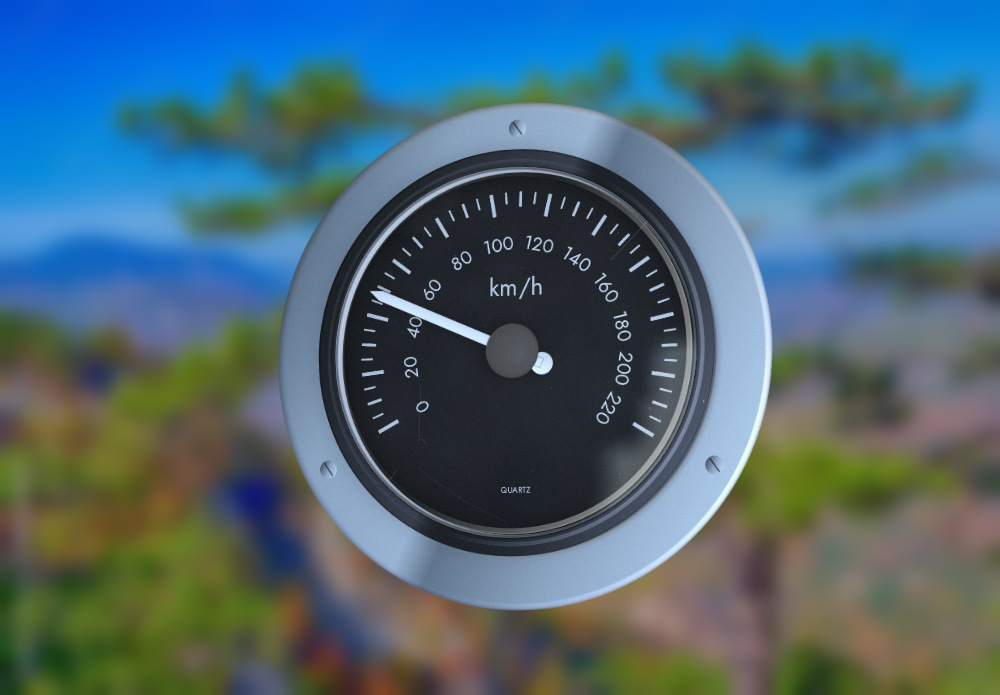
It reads **47.5** km/h
